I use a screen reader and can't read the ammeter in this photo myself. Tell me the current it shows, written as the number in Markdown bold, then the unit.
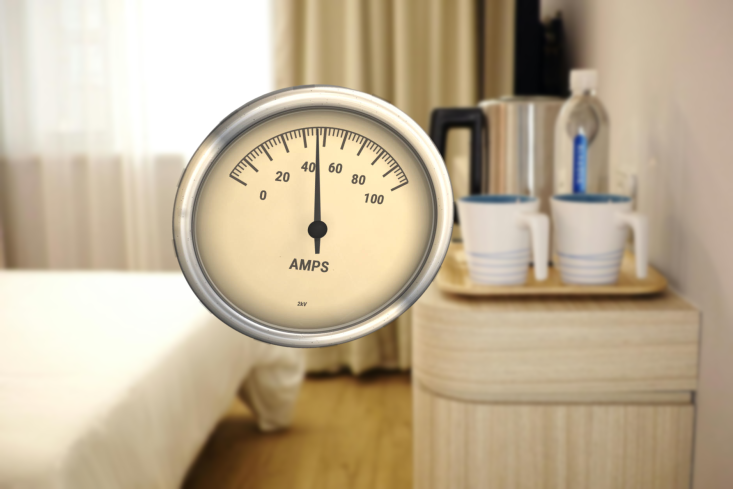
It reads **46** A
